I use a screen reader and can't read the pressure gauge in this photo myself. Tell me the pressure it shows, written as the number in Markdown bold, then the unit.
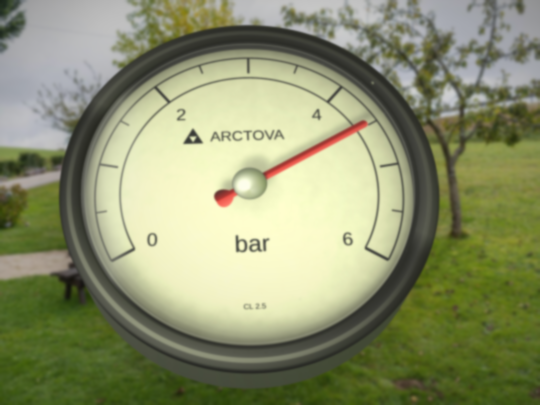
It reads **4.5** bar
